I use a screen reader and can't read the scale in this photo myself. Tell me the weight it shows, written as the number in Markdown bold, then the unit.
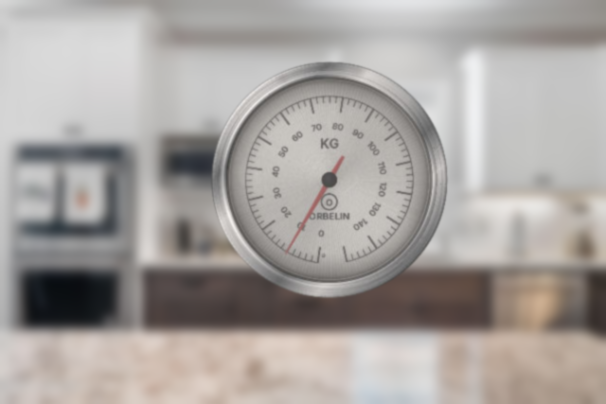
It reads **10** kg
